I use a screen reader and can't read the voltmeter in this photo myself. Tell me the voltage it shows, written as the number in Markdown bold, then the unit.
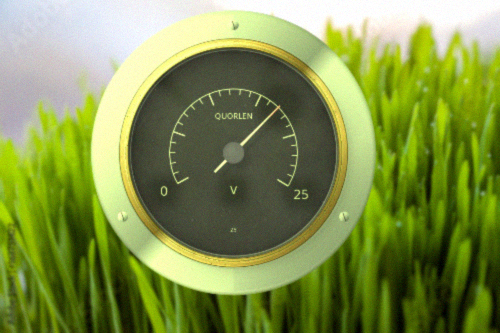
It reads **17** V
